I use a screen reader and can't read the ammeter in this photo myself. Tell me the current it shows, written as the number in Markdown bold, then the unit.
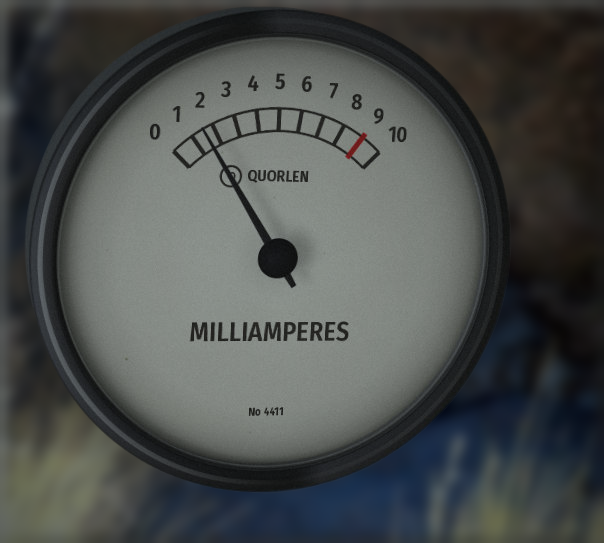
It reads **1.5** mA
